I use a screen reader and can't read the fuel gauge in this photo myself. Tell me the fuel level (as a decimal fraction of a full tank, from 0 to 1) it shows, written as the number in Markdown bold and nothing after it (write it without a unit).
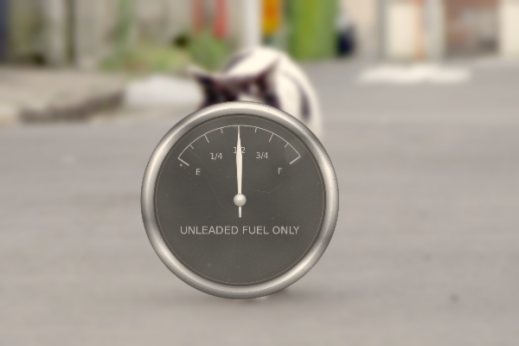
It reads **0.5**
